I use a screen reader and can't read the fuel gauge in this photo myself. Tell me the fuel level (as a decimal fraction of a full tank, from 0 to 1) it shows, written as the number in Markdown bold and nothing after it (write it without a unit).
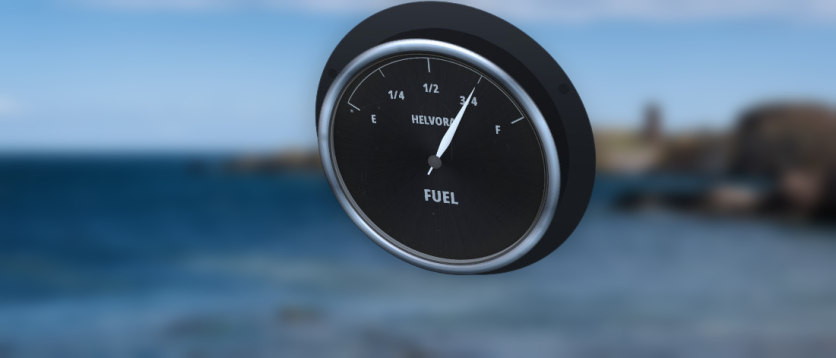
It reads **0.75**
